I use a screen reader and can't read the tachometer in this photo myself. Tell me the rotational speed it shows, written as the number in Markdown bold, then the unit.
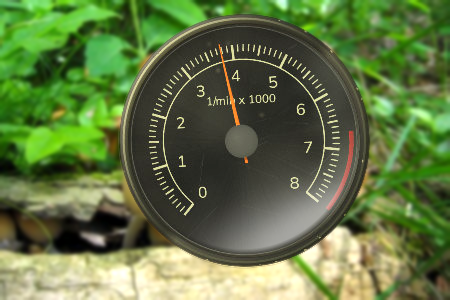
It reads **3800** rpm
